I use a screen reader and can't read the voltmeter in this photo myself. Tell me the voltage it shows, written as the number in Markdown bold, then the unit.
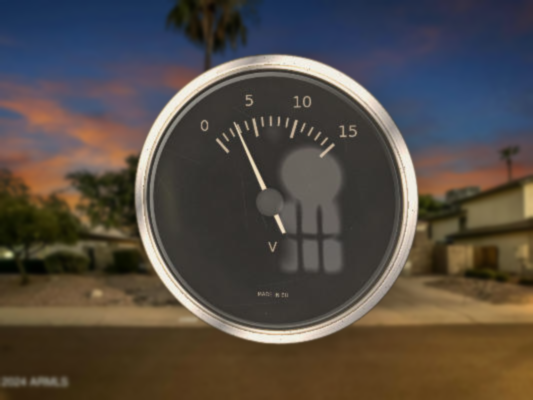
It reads **3** V
